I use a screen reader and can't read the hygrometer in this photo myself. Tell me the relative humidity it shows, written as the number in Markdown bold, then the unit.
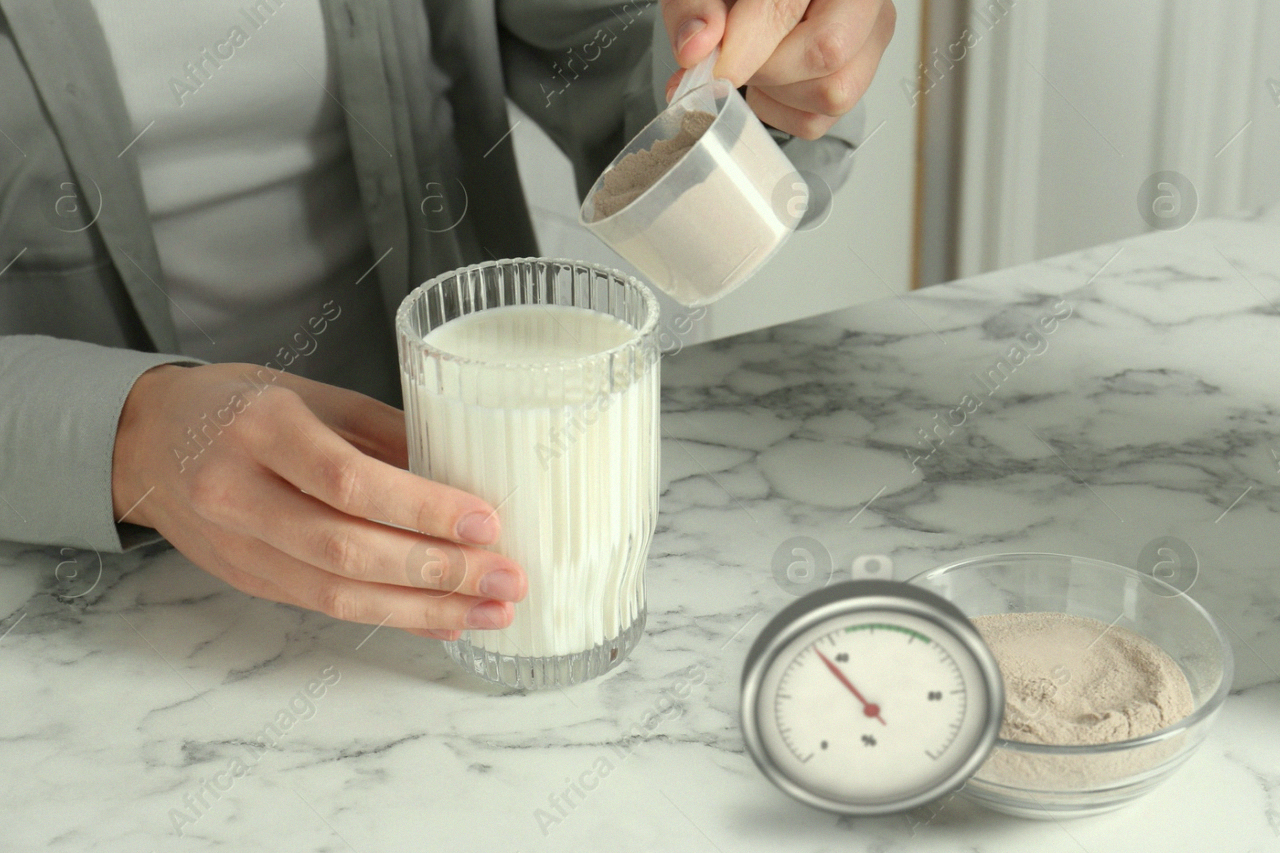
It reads **36** %
